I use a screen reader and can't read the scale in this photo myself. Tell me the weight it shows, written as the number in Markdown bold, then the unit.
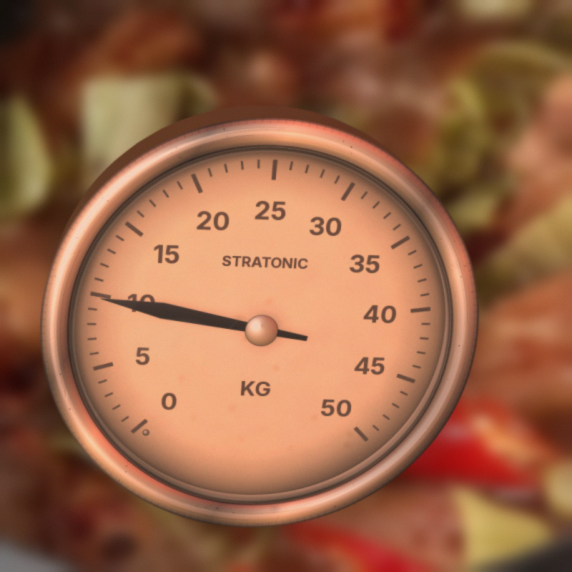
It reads **10** kg
